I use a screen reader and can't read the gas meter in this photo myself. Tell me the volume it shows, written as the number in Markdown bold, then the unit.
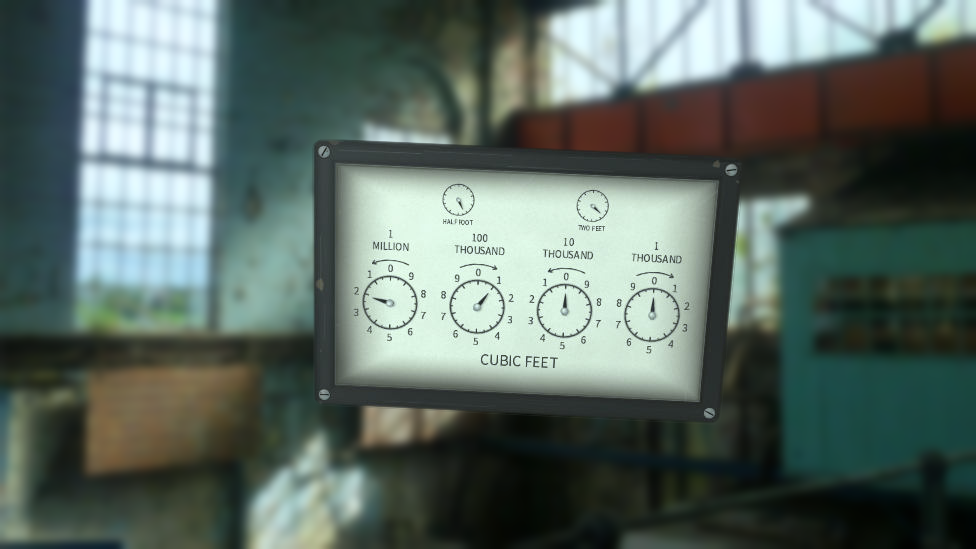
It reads **210000** ft³
